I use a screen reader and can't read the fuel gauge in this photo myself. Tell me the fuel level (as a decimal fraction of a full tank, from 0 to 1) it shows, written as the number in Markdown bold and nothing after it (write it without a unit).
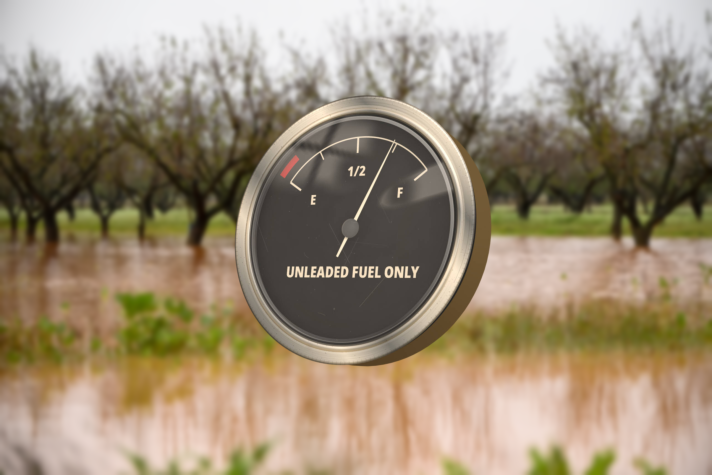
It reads **0.75**
